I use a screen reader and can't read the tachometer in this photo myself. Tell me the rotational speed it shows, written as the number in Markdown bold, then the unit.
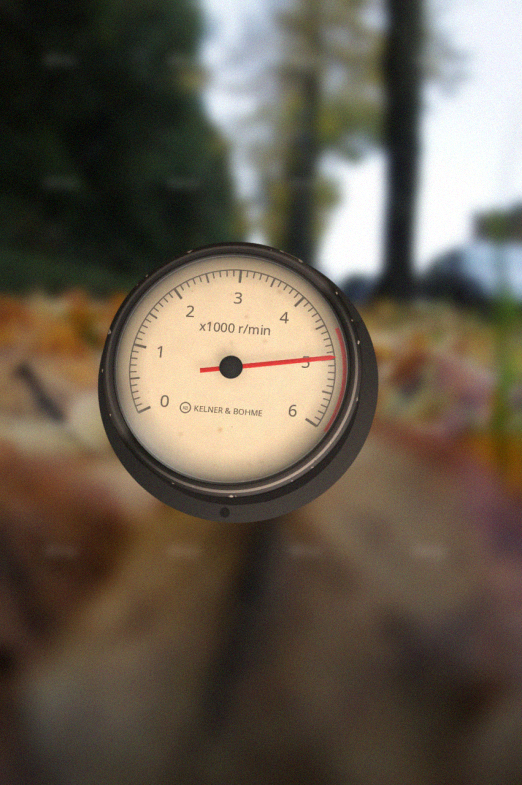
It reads **5000** rpm
